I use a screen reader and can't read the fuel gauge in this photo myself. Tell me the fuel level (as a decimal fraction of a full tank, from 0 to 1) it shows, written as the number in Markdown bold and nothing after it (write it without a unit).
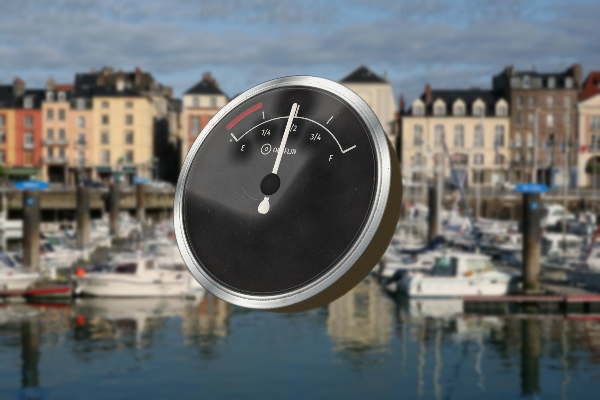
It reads **0.5**
